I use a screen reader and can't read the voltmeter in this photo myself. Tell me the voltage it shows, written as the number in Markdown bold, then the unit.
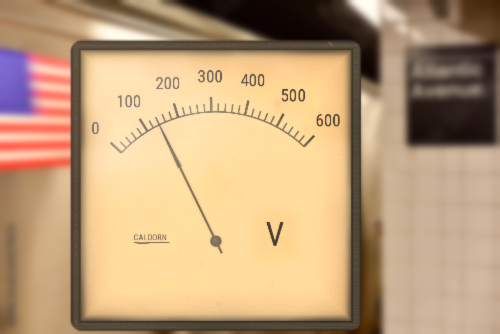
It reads **140** V
